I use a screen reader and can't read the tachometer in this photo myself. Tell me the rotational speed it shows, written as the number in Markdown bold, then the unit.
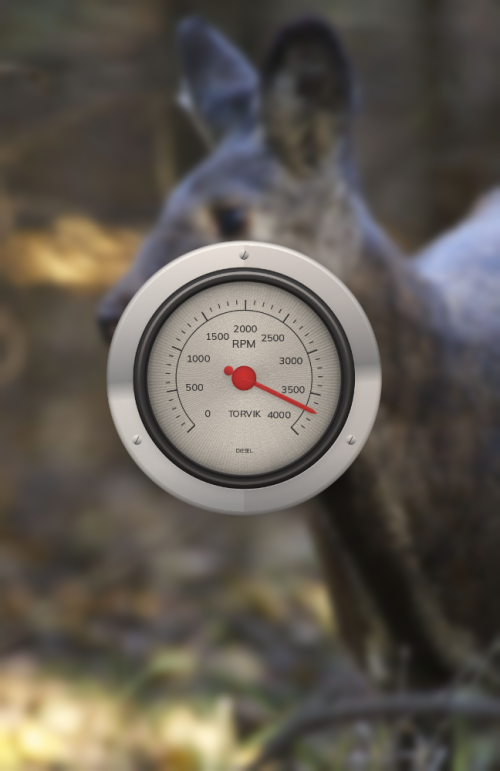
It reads **3700** rpm
